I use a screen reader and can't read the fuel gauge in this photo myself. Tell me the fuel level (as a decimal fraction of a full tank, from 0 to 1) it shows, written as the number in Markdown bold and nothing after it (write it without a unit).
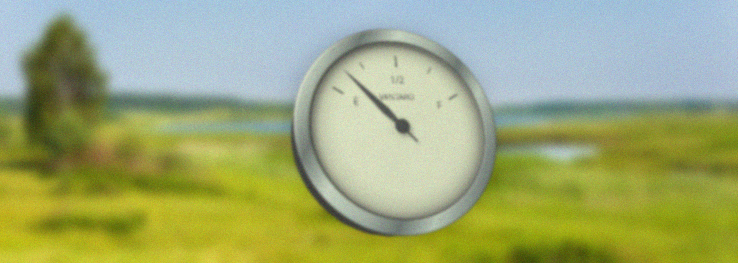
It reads **0.125**
